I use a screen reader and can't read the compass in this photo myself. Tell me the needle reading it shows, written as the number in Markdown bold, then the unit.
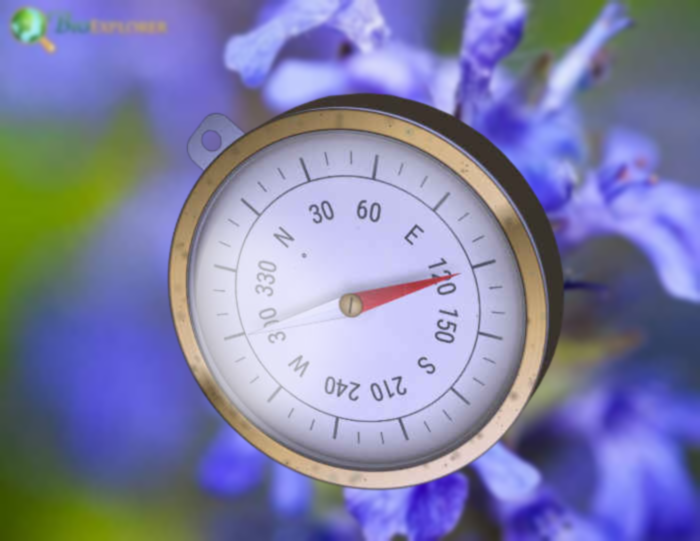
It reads **120** °
